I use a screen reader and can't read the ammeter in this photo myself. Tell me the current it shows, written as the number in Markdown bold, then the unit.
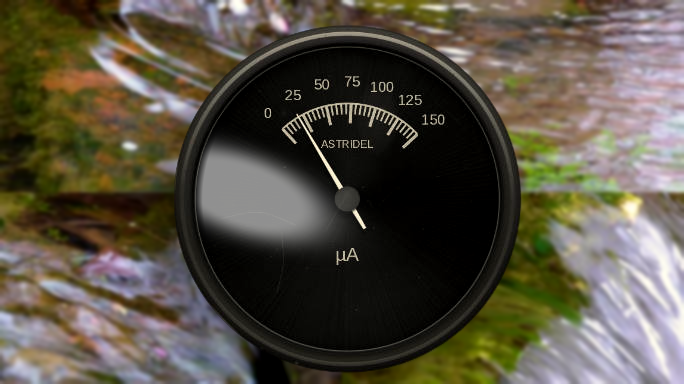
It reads **20** µA
